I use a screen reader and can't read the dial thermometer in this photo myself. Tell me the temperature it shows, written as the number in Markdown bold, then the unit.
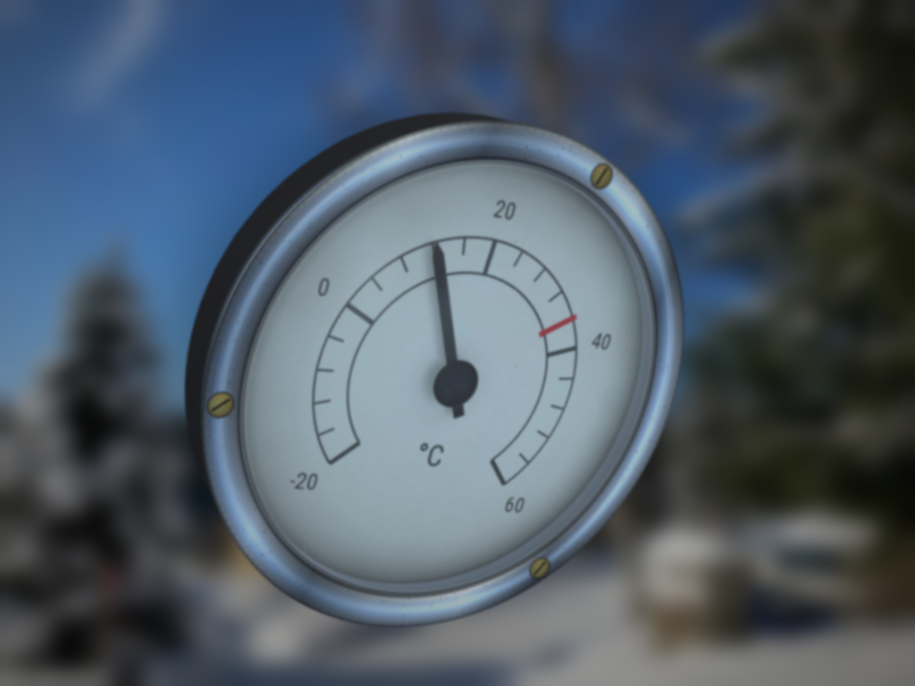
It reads **12** °C
